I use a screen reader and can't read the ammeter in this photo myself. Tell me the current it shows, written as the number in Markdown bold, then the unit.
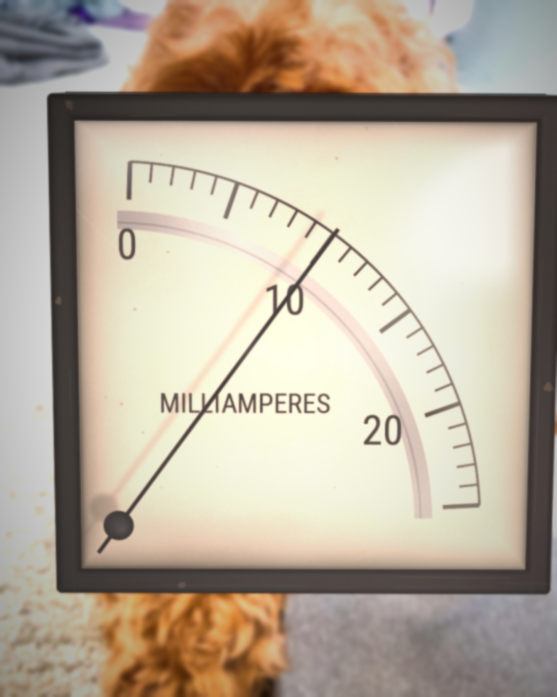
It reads **10** mA
